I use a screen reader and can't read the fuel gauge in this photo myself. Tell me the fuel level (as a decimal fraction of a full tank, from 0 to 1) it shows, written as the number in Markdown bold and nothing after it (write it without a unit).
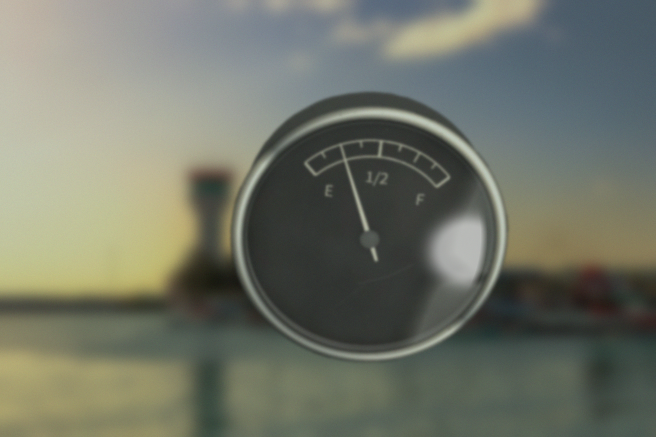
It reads **0.25**
